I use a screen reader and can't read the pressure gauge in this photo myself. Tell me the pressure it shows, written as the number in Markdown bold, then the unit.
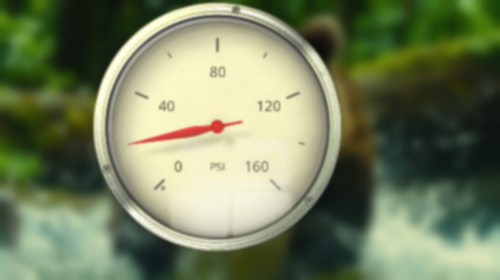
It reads **20** psi
